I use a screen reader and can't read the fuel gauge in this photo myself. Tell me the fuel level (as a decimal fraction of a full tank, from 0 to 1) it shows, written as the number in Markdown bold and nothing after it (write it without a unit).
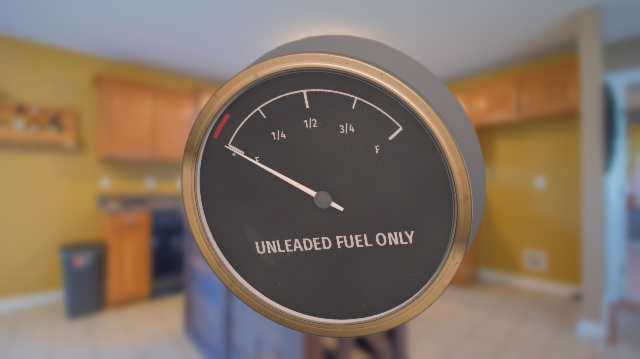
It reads **0**
